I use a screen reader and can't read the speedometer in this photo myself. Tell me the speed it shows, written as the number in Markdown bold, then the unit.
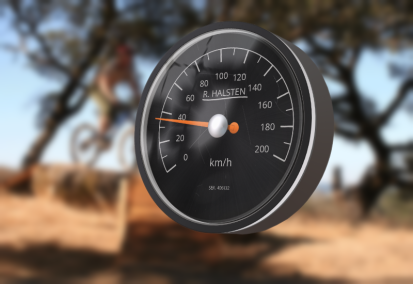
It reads **35** km/h
